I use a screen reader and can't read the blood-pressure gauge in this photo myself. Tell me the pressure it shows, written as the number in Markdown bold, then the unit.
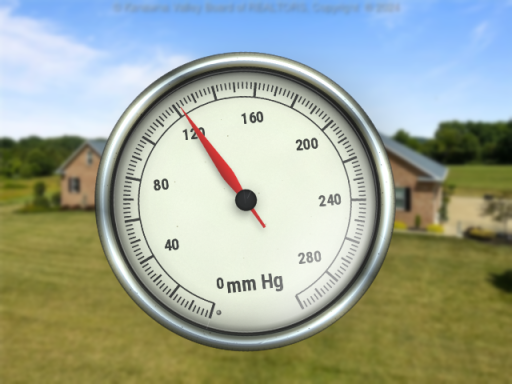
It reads **122** mmHg
